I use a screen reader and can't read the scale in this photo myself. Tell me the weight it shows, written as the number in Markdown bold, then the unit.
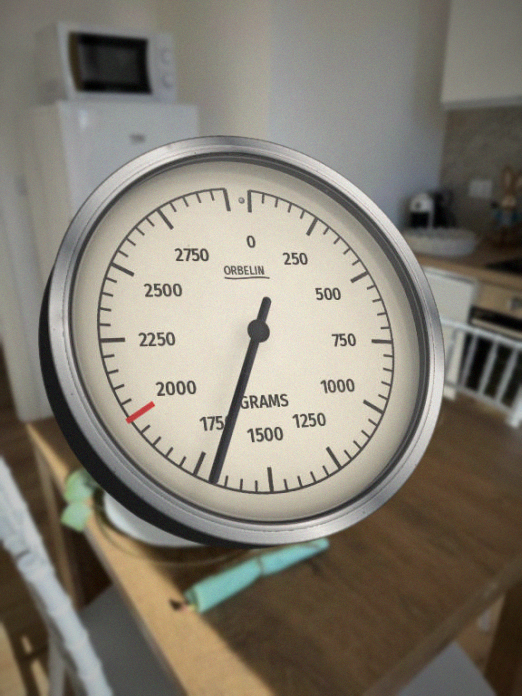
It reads **1700** g
